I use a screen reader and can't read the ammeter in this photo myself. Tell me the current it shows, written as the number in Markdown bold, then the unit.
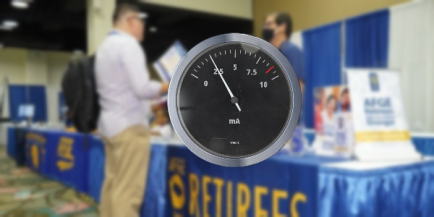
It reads **2.5** mA
